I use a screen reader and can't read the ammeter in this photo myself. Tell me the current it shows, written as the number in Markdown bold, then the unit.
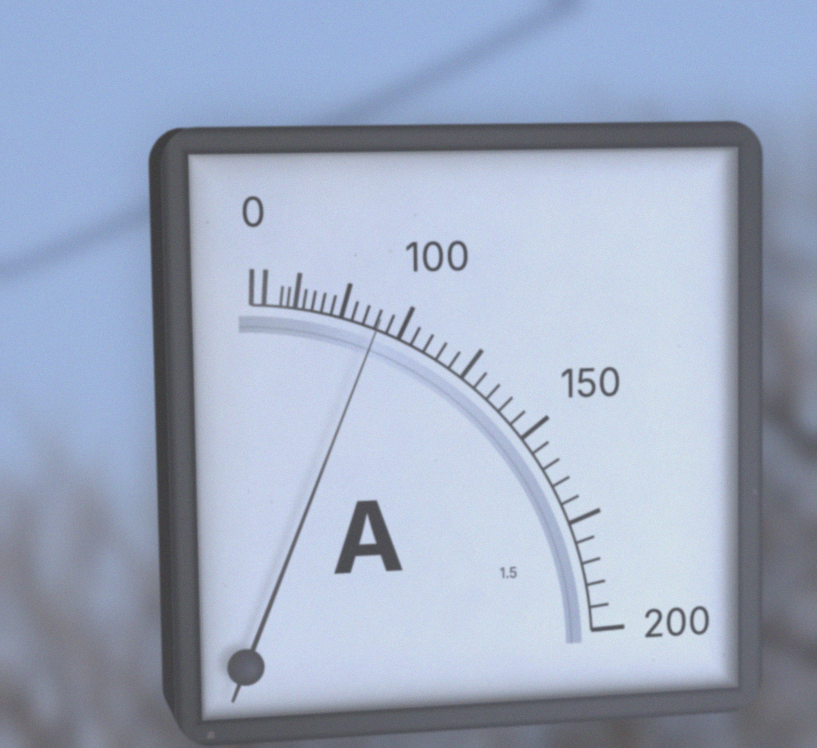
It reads **90** A
